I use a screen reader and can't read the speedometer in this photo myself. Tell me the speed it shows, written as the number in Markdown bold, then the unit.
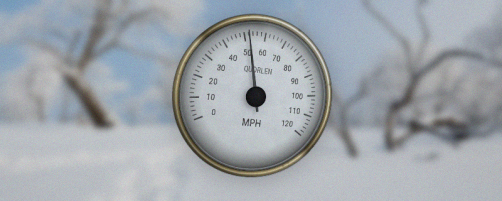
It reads **52** mph
